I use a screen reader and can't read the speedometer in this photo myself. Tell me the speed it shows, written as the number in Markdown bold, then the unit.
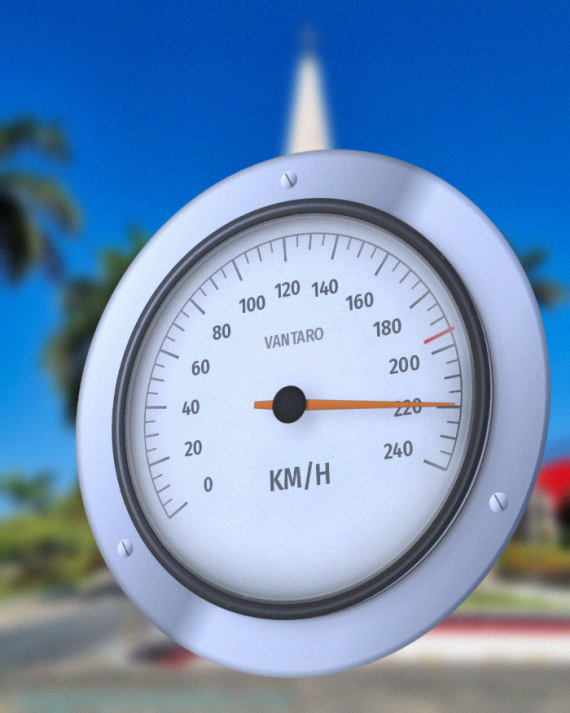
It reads **220** km/h
